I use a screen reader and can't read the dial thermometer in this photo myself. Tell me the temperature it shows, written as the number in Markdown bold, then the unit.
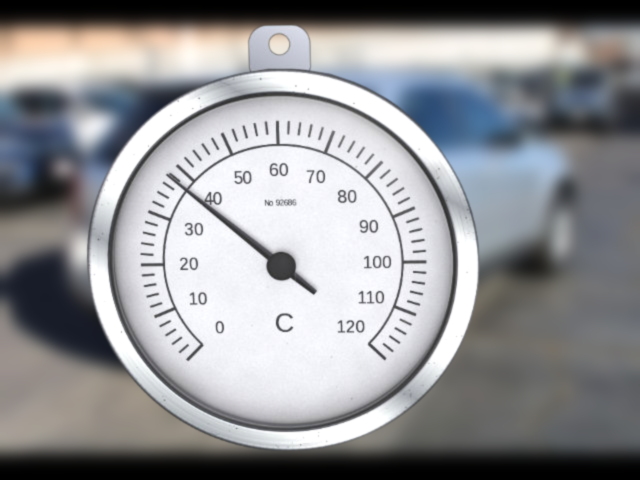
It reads **38** °C
